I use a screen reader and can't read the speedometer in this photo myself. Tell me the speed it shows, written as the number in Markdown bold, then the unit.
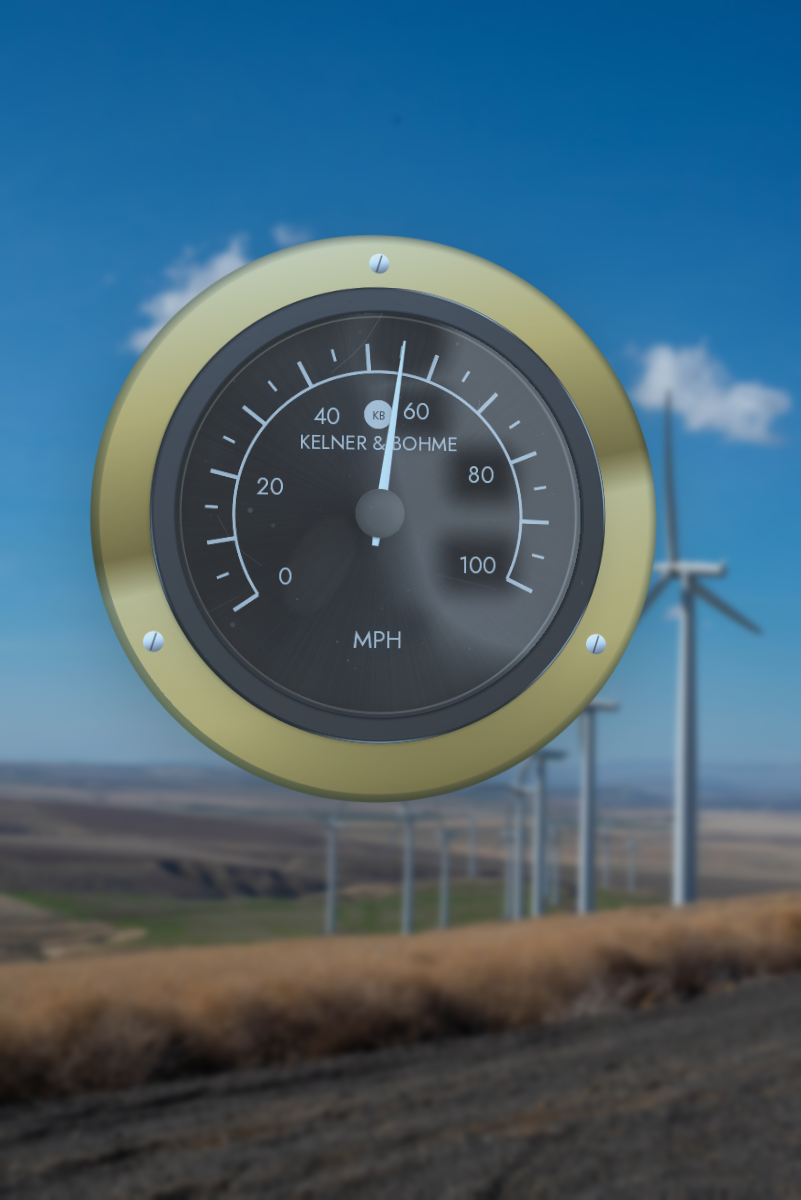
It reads **55** mph
